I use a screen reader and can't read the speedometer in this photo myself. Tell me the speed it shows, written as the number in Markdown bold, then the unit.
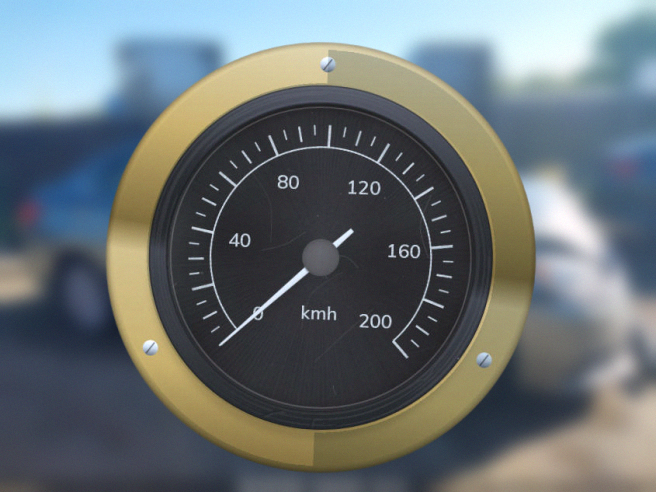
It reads **0** km/h
